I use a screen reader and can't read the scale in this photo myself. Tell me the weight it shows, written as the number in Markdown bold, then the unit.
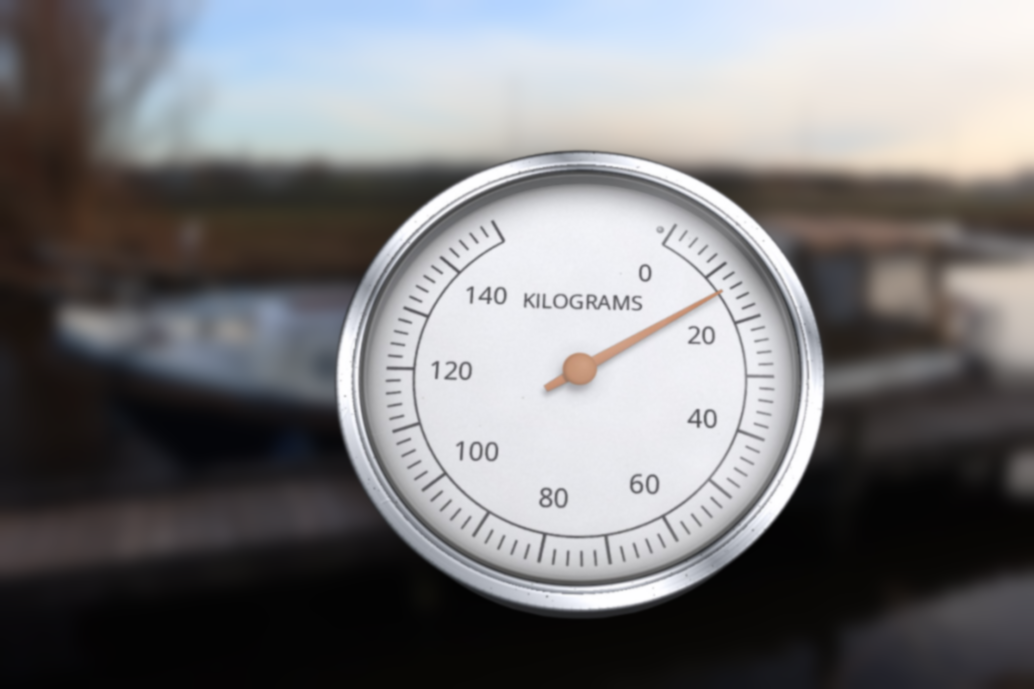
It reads **14** kg
